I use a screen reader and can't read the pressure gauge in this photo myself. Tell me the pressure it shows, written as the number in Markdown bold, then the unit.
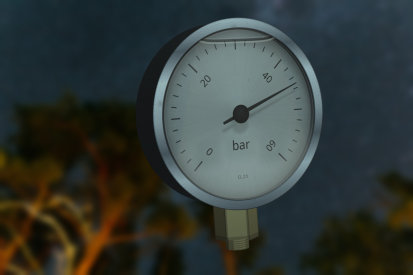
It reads **45** bar
